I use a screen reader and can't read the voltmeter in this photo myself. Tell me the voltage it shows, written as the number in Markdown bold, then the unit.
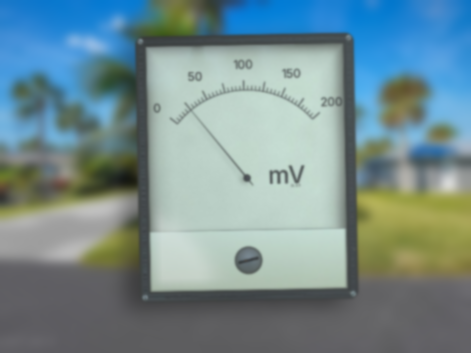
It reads **25** mV
